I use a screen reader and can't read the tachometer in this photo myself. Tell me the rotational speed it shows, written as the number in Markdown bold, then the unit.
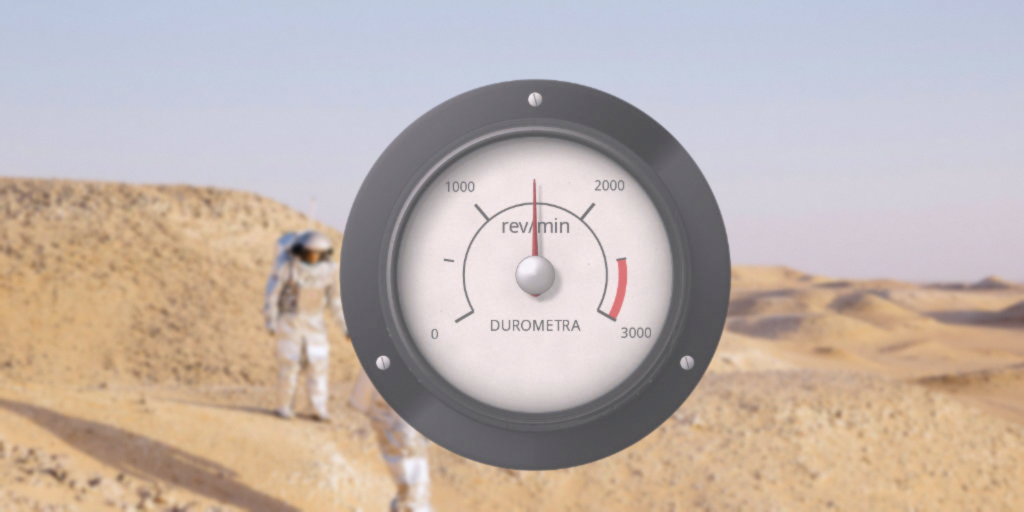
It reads **1500** rpm
